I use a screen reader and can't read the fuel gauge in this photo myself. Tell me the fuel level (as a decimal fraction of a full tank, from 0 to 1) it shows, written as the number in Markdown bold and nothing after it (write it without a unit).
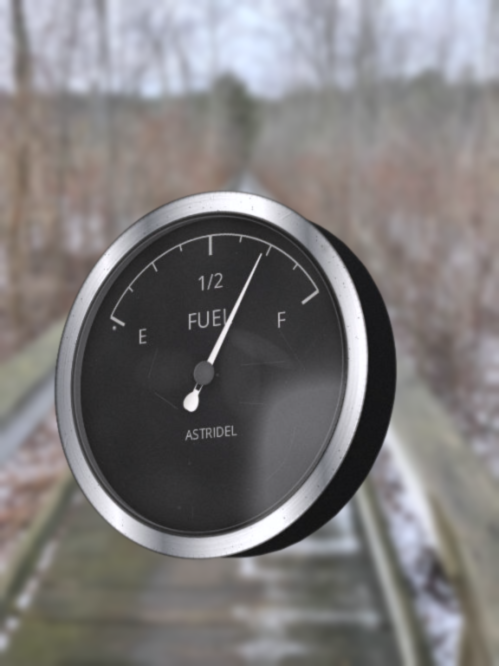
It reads **0.75**
